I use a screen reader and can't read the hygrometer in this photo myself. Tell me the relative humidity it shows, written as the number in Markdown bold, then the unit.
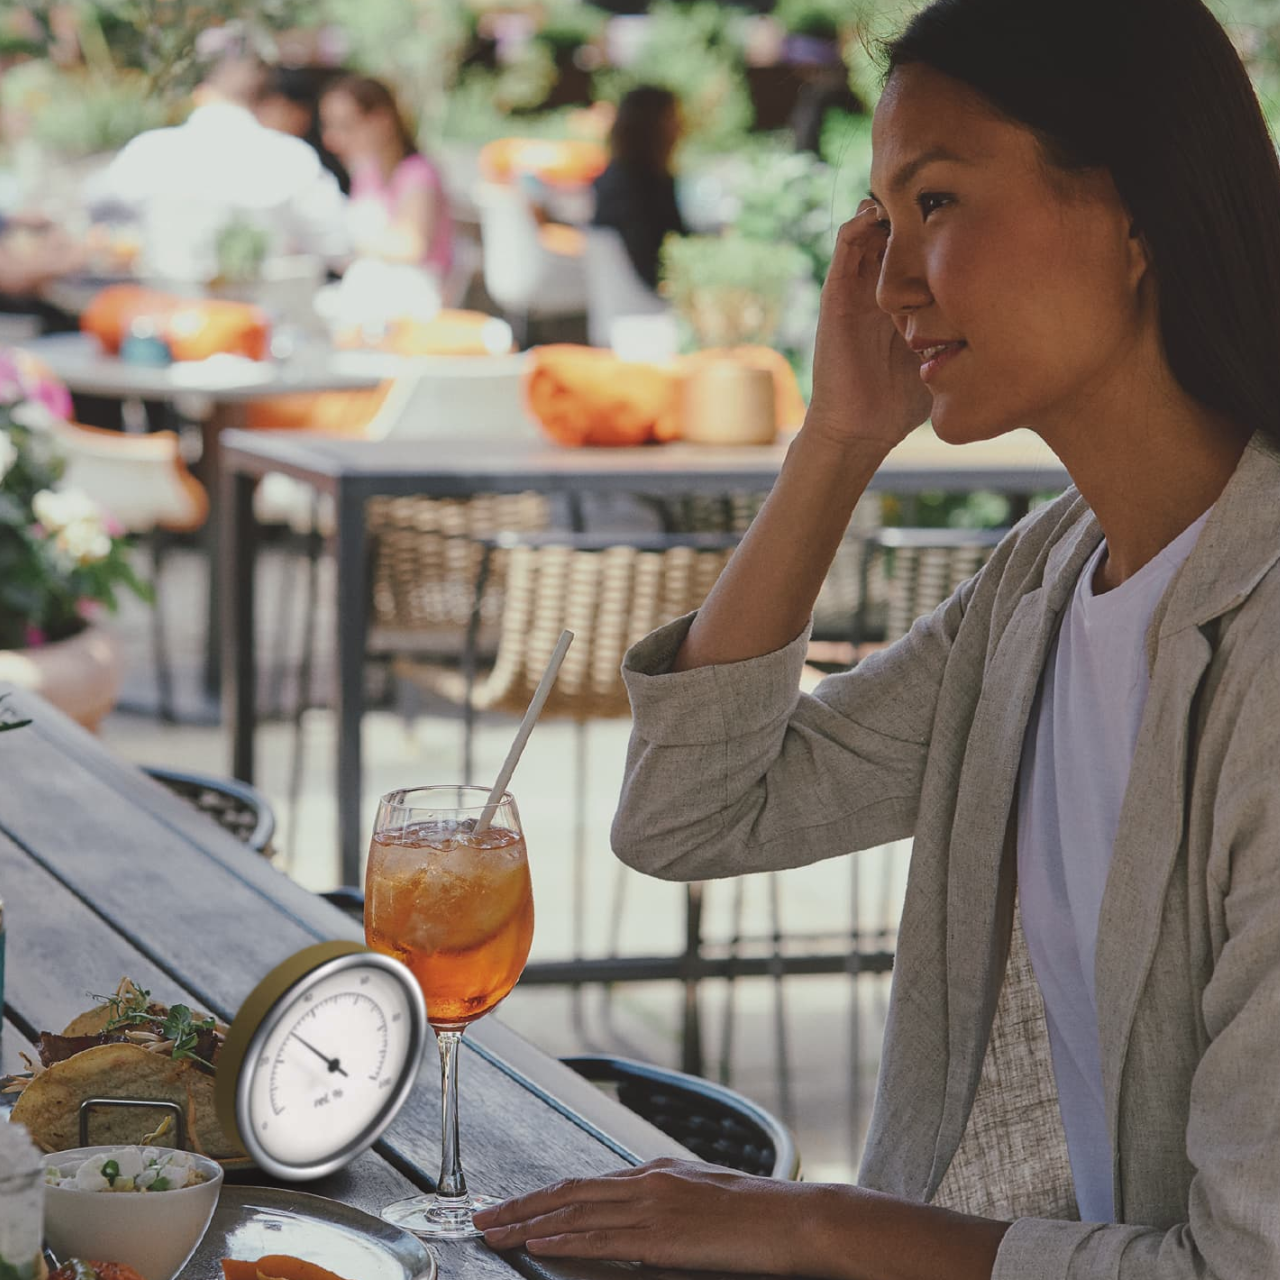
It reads **30** %
